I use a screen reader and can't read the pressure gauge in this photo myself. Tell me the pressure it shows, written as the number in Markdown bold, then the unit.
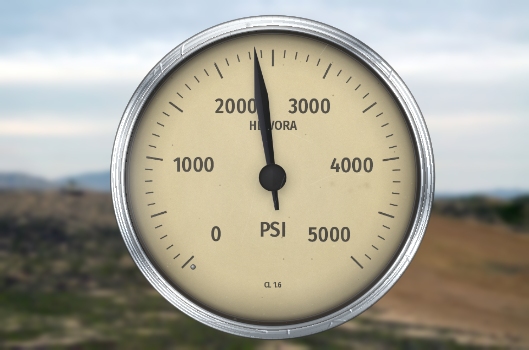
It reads **2350** psi
